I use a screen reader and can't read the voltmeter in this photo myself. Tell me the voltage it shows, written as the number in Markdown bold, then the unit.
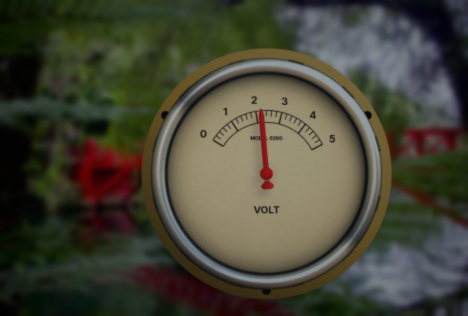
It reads **2.2** V
